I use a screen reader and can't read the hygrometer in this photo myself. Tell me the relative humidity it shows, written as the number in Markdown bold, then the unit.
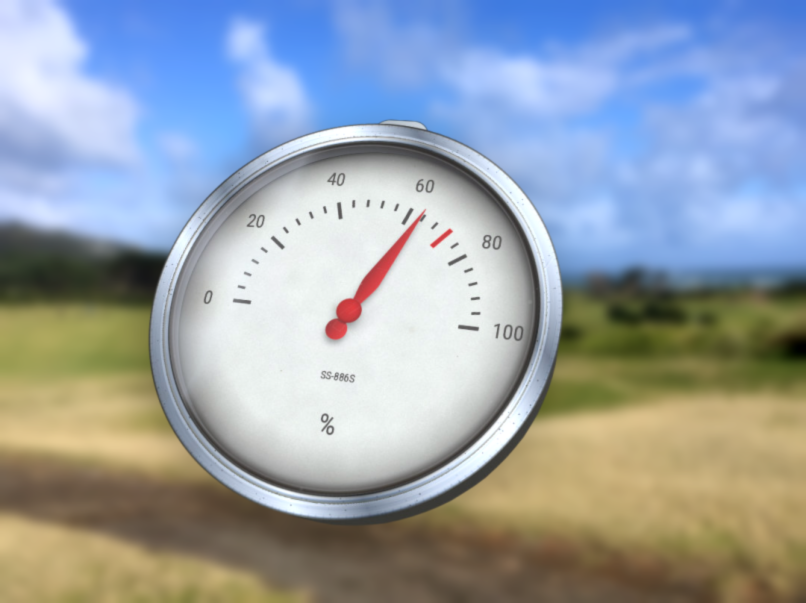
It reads **64** %
